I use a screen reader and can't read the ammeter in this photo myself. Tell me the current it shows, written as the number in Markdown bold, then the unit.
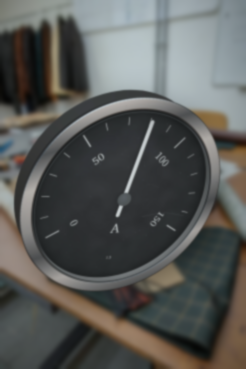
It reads **80** A
